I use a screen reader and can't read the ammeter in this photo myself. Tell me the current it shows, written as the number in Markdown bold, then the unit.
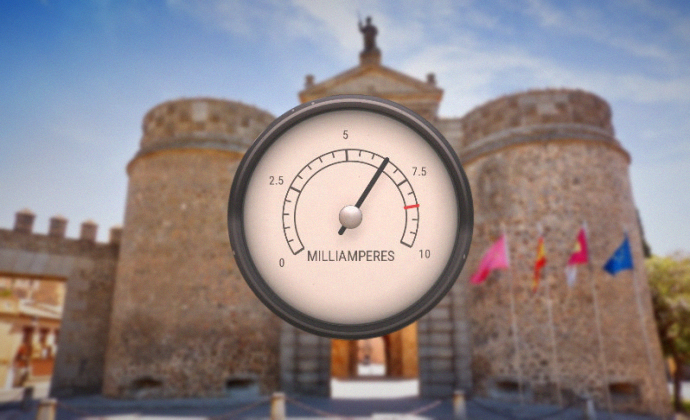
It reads **6.5** mA
